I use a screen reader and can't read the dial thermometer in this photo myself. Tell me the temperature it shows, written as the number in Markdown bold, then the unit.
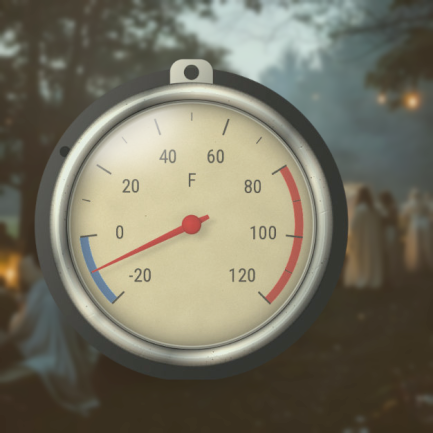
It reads **-10** °F
